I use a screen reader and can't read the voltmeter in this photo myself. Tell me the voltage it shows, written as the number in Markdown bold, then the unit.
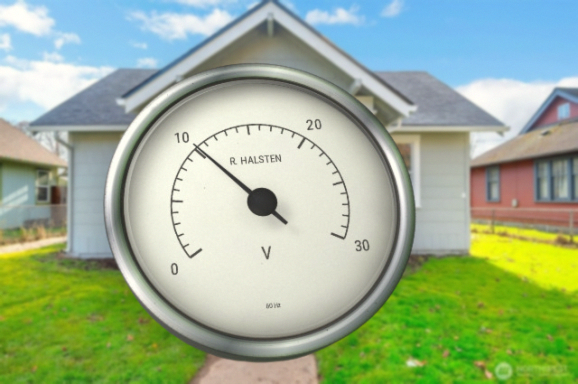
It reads **10** V
